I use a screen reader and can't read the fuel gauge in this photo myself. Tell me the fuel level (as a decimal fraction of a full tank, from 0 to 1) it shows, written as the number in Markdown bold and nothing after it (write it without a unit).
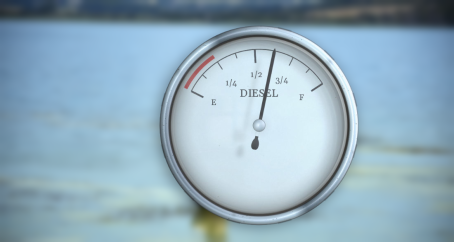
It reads **0.625**
